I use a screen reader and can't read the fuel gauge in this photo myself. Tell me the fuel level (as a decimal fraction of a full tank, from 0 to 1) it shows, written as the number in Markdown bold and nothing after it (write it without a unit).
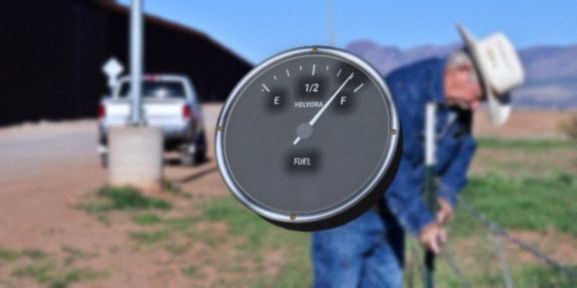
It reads **0.875**
